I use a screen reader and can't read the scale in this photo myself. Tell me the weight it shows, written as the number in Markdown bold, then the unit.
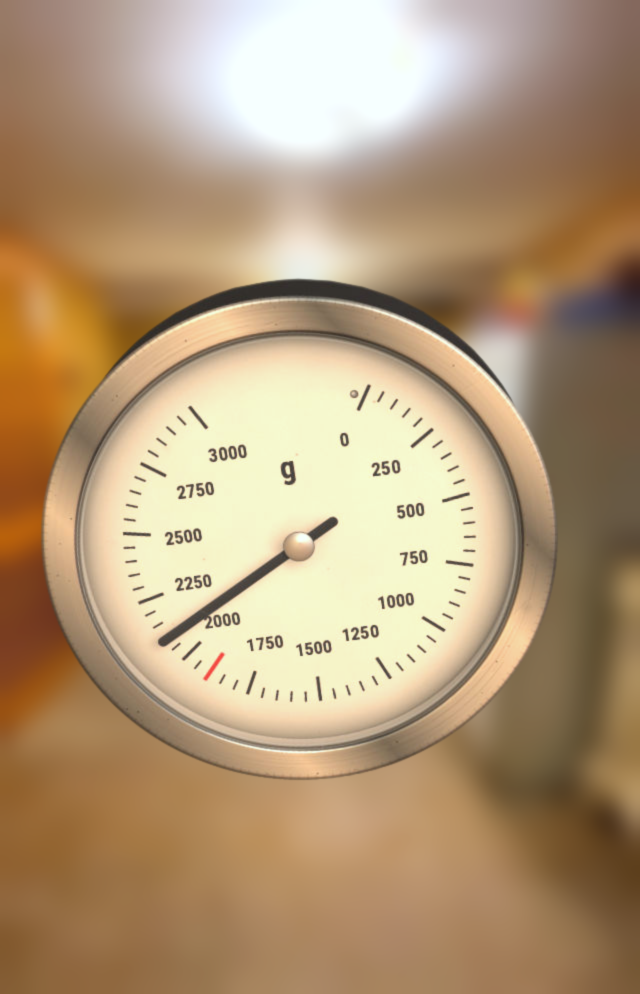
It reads **2100** g
